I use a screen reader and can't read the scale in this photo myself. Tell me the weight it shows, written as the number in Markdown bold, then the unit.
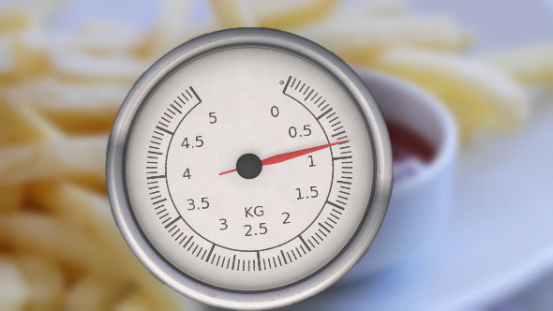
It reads **0.85** kg
